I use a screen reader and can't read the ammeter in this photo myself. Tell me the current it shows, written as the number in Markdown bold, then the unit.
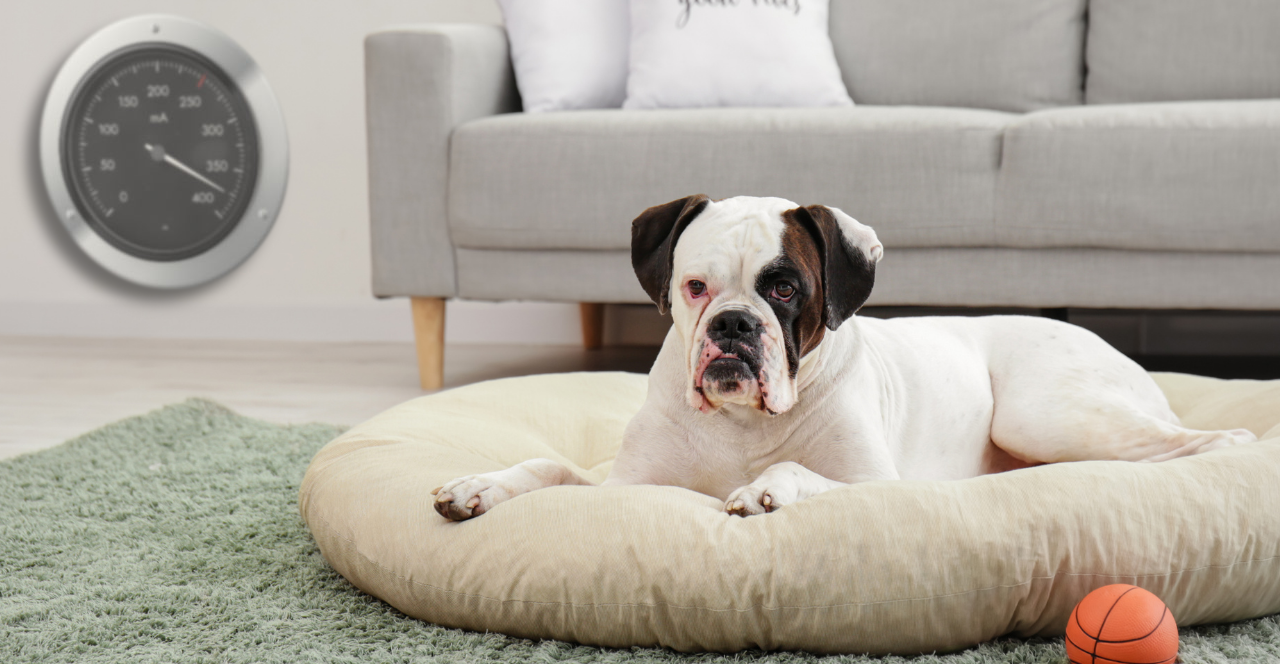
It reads **375** mA
